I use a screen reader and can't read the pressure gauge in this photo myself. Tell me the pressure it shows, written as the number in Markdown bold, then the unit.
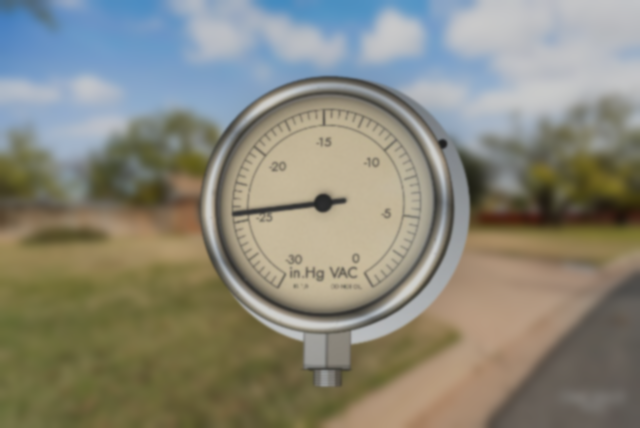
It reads **-24.5** inHg
